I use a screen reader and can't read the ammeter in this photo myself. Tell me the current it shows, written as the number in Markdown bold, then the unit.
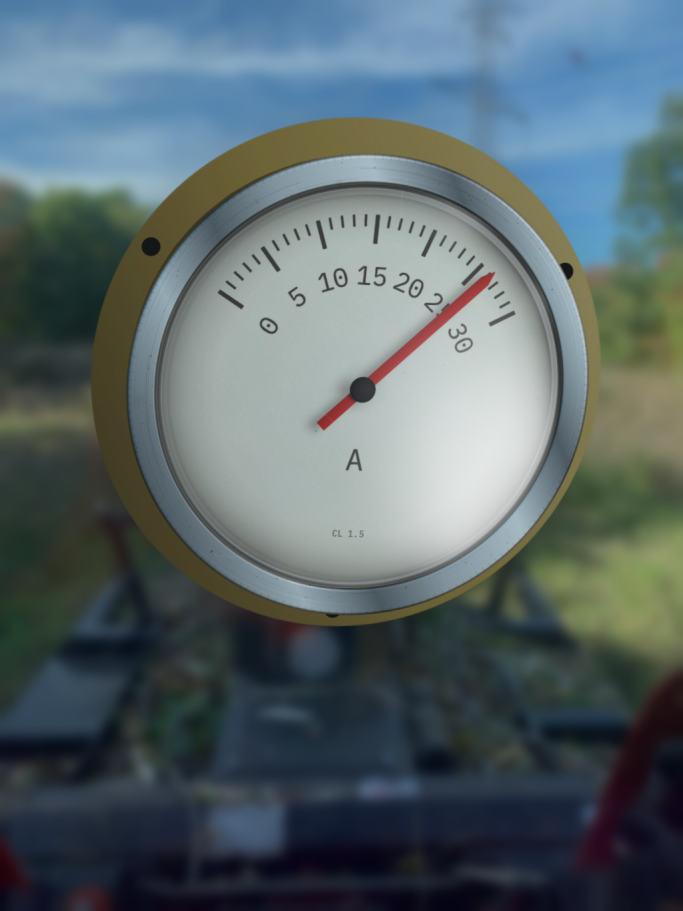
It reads **26** A
